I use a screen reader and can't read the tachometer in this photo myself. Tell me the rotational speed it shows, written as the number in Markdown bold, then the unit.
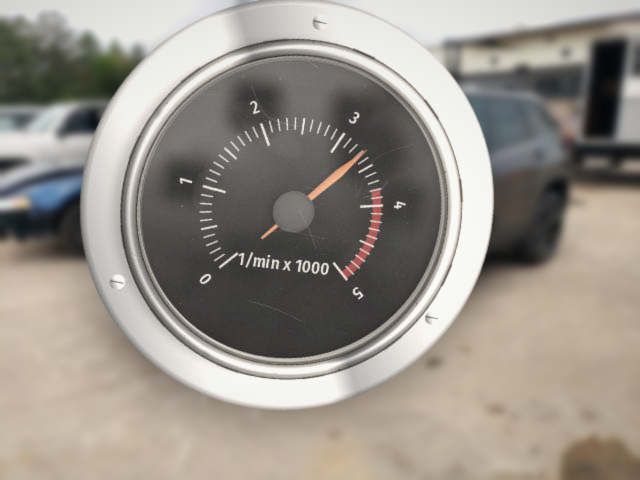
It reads **3300** rpm
